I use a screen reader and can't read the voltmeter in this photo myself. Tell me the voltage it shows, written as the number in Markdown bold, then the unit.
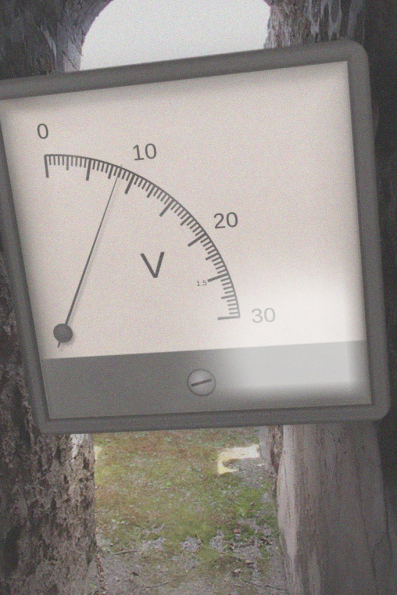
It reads **8.5** V
